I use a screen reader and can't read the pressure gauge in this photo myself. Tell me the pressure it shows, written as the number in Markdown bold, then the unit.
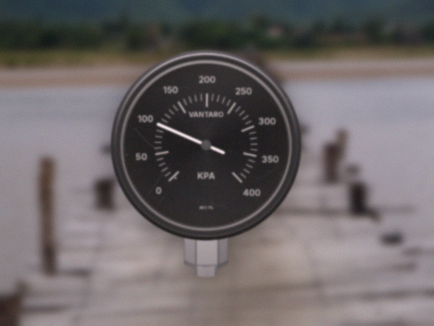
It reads **100** kPa
